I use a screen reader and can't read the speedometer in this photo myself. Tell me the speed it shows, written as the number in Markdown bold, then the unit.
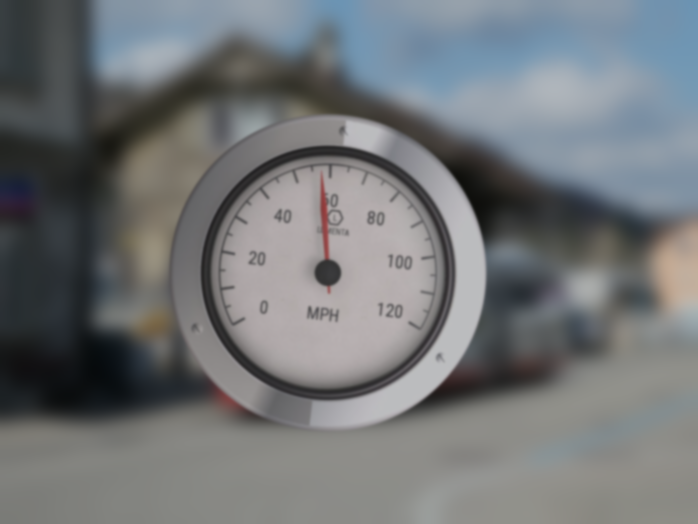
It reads **57.5** mph
